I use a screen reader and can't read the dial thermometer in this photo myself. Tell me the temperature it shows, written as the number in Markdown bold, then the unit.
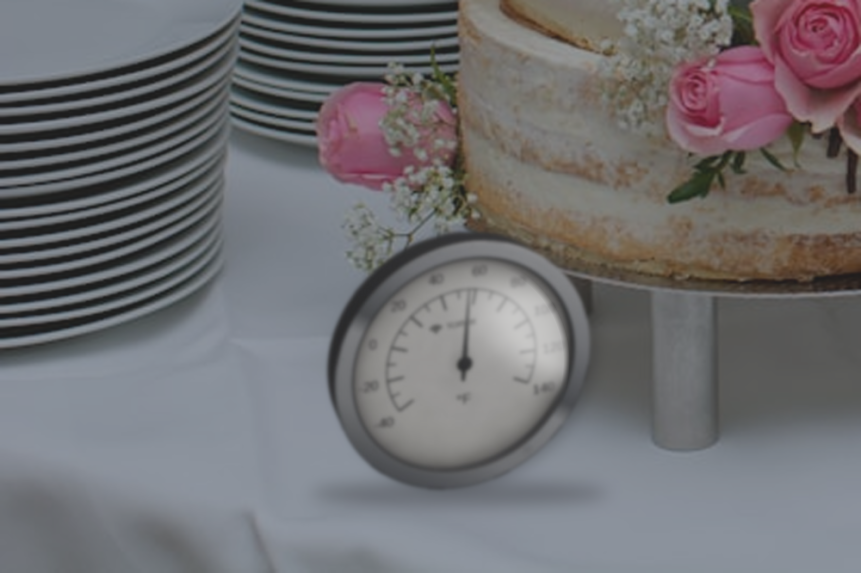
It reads **55** °F
